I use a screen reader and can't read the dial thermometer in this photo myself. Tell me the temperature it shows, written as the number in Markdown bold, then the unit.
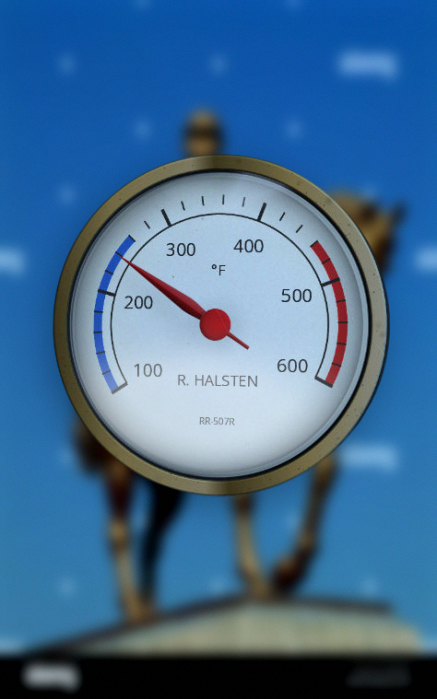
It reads **240** °F
